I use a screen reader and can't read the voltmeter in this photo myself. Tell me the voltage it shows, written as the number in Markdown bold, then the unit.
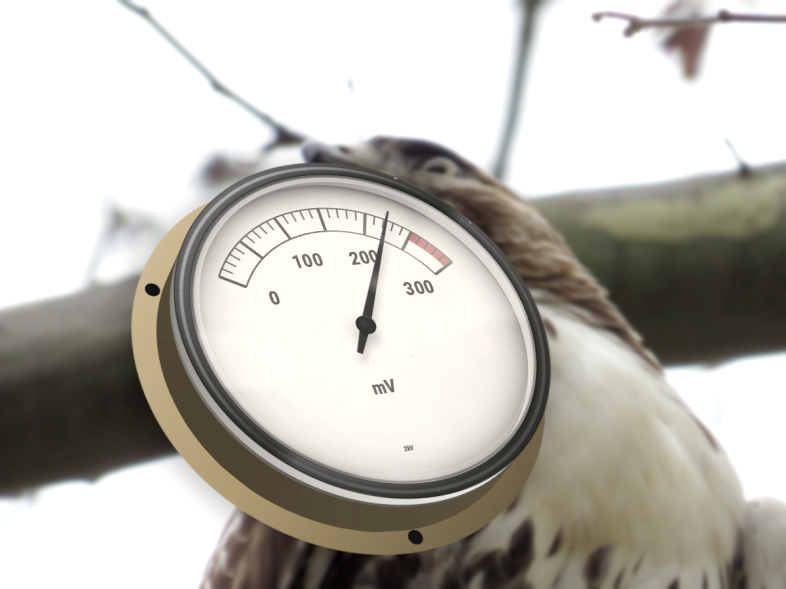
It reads **220** mV
